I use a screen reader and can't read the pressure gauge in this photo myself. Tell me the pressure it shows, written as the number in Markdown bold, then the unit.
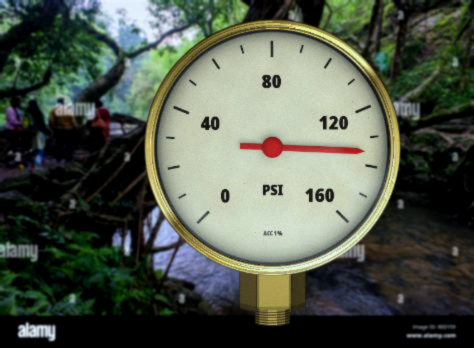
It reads **135** psi
